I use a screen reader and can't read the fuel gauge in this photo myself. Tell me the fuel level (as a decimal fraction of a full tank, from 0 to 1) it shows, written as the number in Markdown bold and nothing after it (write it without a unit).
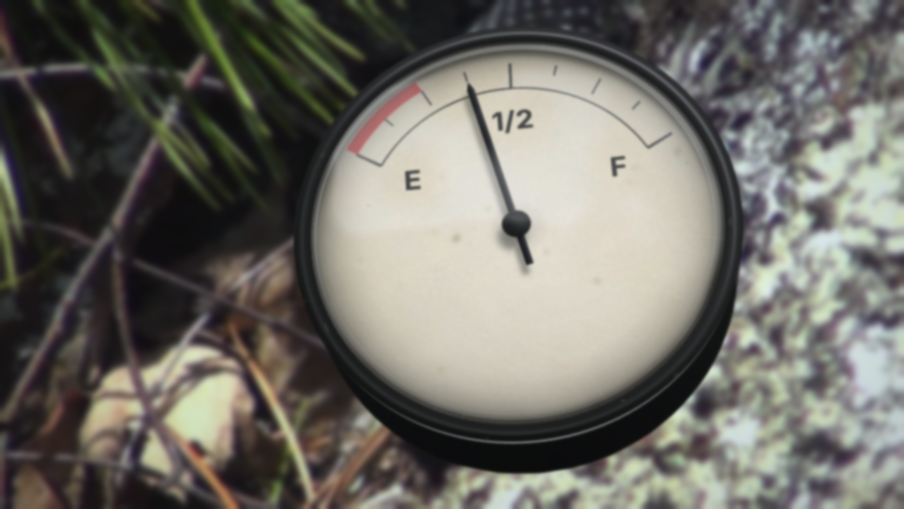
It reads **0.375**
